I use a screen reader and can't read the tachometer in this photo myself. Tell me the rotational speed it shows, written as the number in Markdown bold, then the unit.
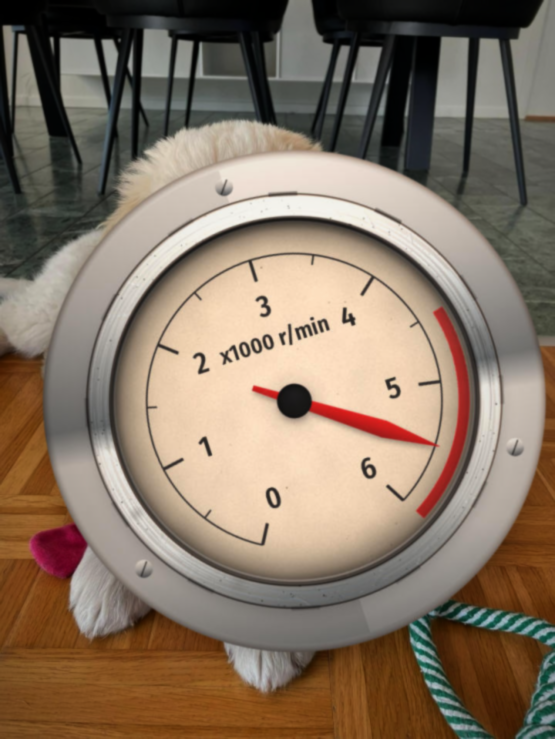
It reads **5500** rpm
